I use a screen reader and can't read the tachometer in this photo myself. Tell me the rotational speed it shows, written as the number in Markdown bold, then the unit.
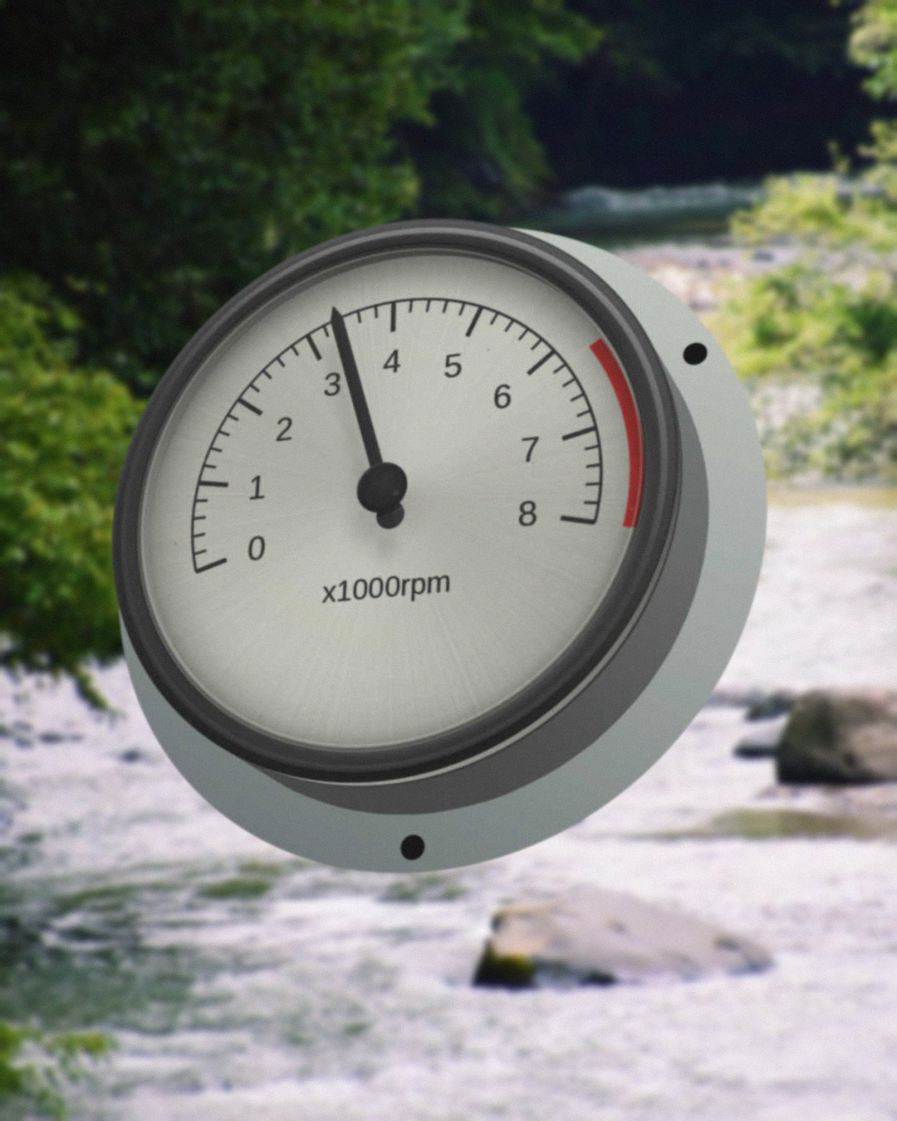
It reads **3400** rpm
